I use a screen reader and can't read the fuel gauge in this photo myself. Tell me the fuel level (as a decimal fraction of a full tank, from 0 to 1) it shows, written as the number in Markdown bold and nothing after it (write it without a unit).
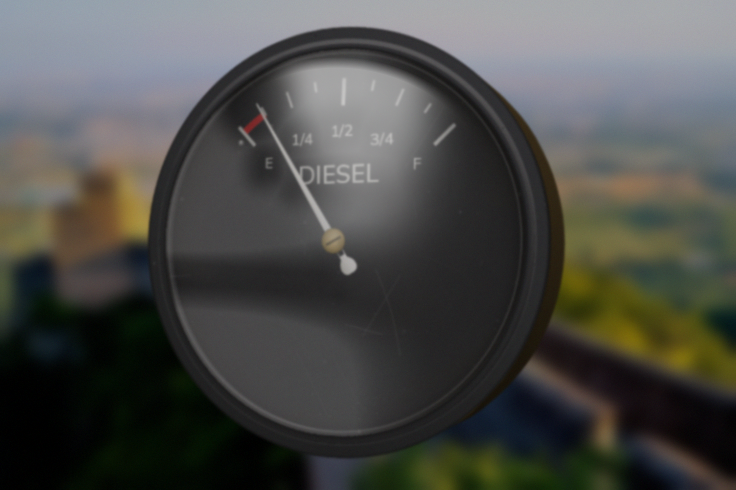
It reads **0.125**
